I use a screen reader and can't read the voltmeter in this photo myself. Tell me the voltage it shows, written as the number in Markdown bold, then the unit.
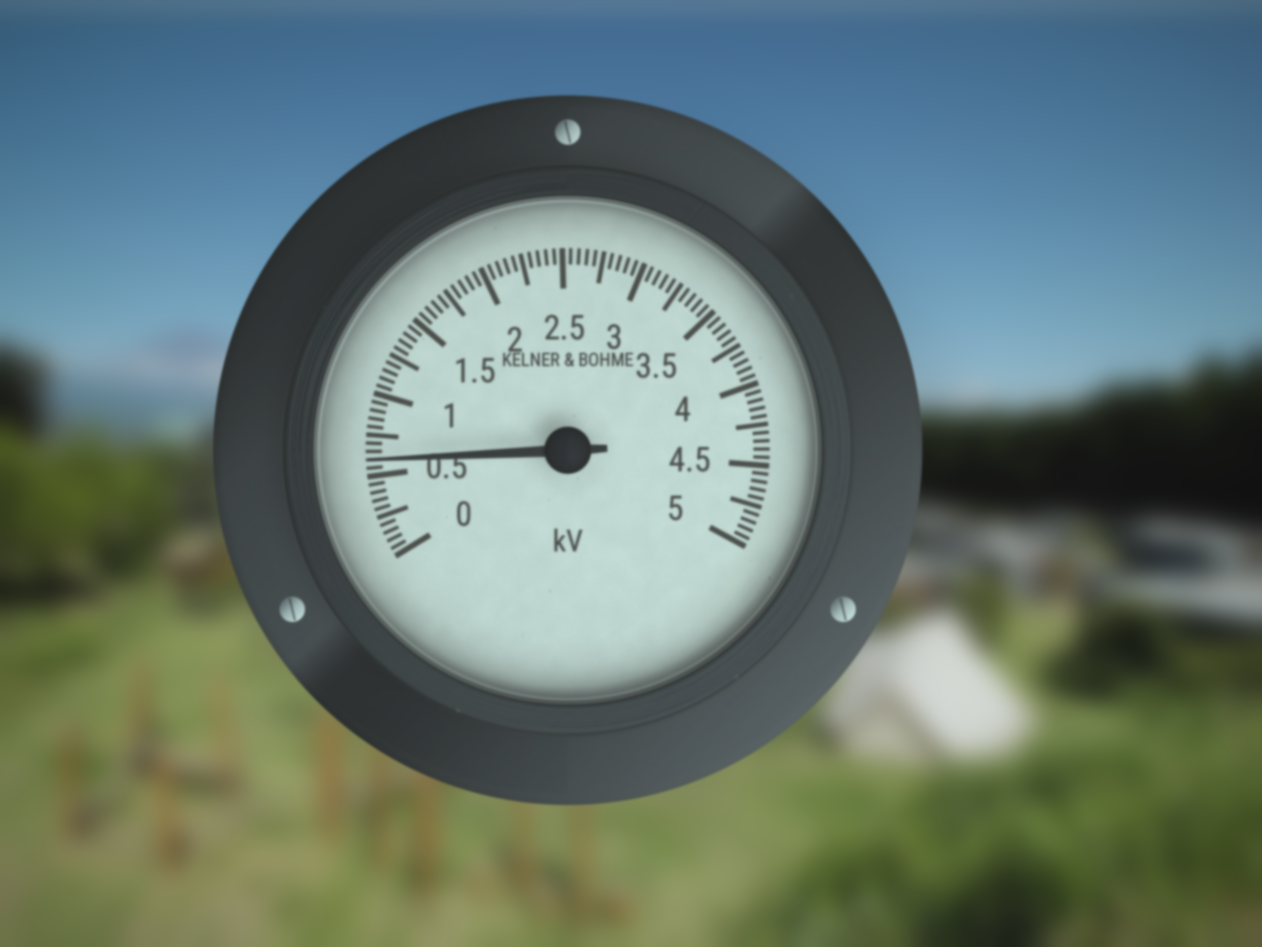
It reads **0.6** kV
